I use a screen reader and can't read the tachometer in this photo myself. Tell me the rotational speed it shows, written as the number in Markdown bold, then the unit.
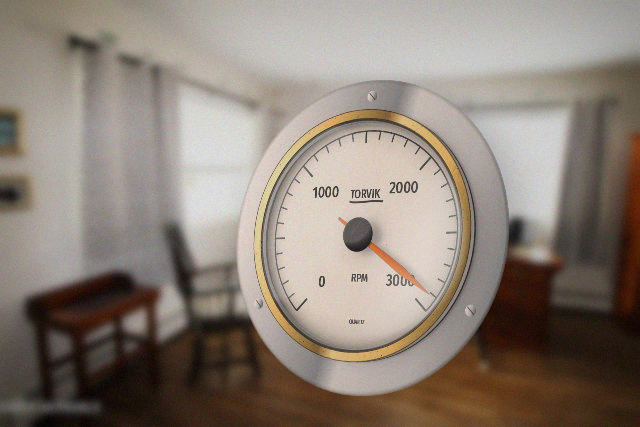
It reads **2900** rpm
